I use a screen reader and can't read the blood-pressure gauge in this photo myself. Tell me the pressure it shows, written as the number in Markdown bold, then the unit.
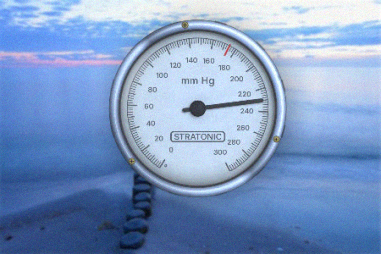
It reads **230** mmHg
